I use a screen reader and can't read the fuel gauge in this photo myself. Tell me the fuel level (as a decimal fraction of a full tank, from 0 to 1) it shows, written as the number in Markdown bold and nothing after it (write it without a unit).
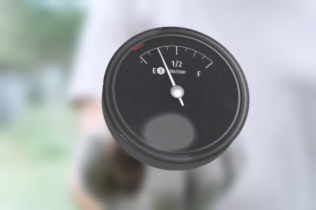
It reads **0.25**
